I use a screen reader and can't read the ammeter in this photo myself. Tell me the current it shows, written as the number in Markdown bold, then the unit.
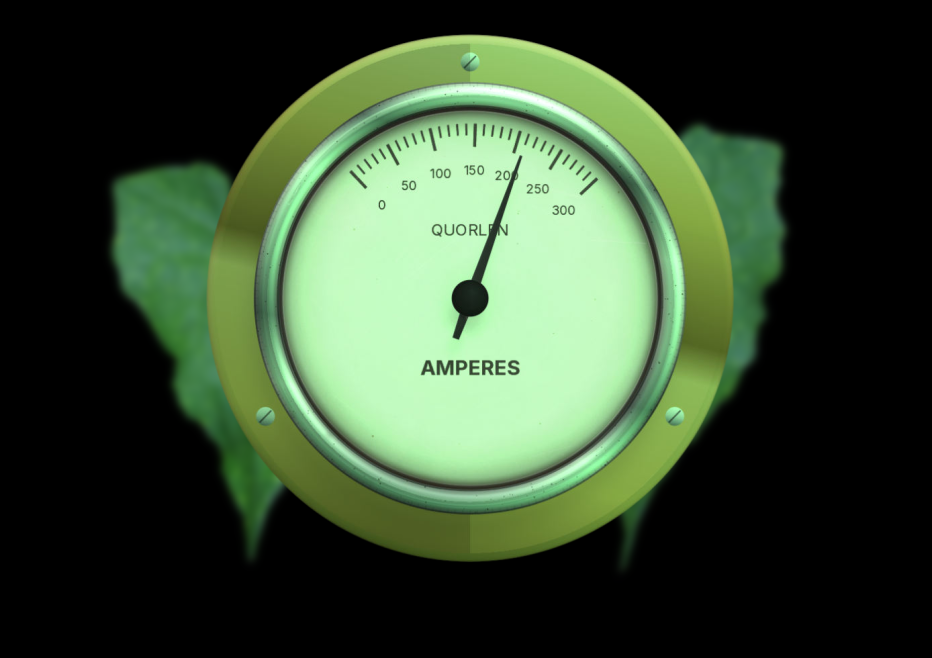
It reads **210** A
